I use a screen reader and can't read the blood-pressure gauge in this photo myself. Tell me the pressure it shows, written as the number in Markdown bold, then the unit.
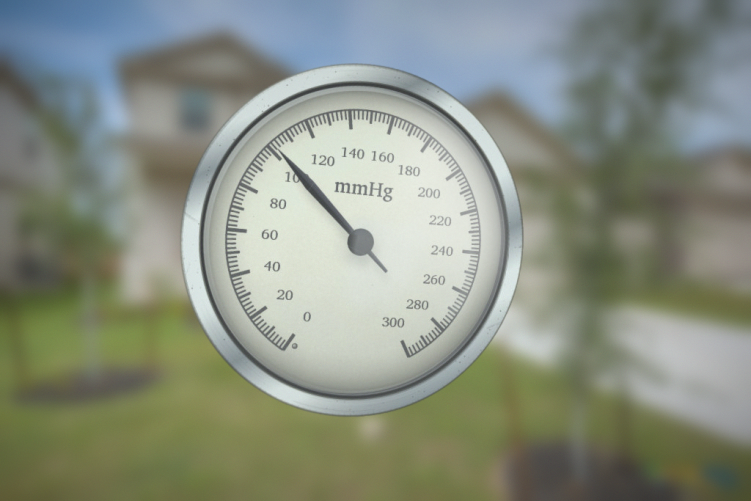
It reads **102** mmHg
